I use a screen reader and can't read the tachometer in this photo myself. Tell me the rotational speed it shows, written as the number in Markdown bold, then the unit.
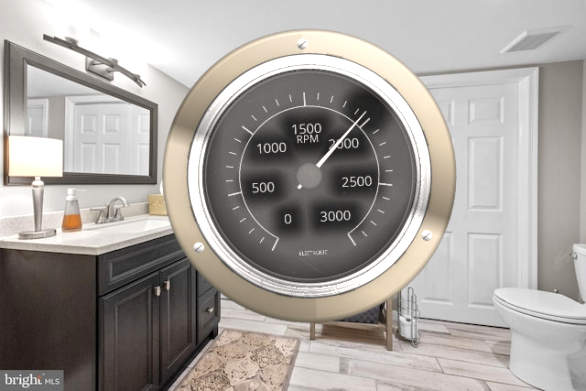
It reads **1950** rpm
